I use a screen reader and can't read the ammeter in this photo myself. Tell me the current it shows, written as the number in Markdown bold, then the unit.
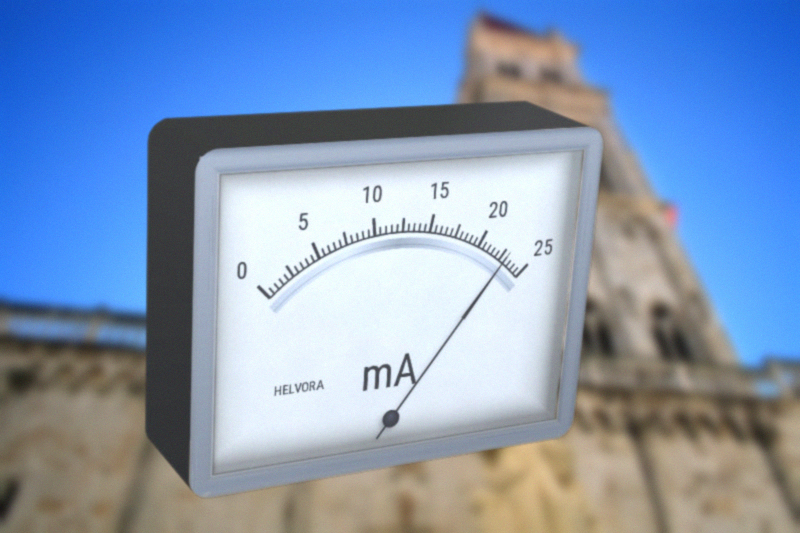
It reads **22.5** mA
